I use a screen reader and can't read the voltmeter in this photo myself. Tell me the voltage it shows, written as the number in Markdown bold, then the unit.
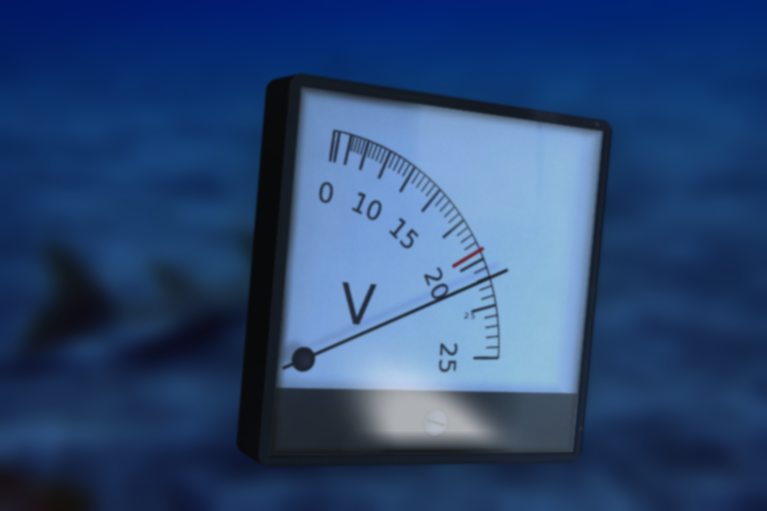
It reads **21** V
